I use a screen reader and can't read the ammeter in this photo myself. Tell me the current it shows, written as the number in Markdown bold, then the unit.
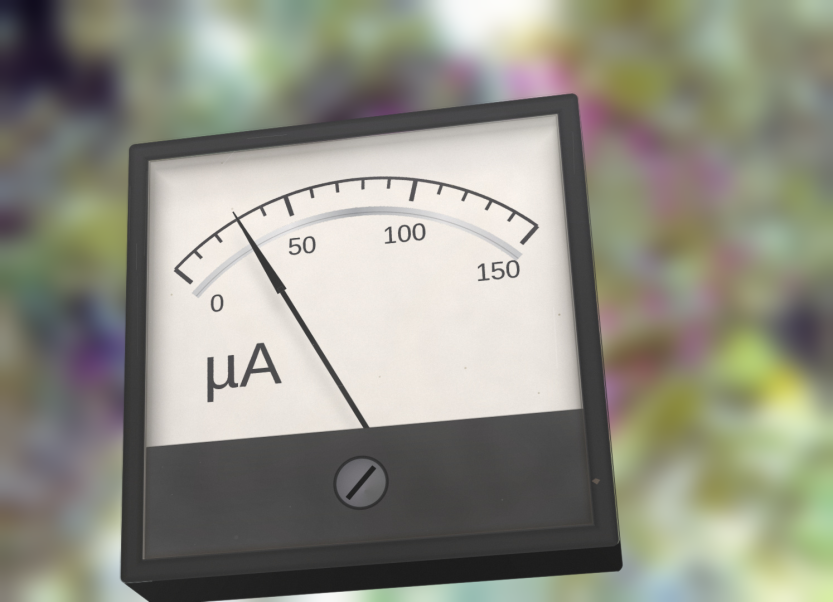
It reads **30** µA
